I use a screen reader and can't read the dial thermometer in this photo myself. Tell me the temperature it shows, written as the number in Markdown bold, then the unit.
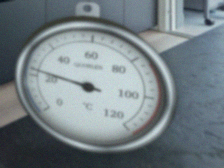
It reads **24** °C
